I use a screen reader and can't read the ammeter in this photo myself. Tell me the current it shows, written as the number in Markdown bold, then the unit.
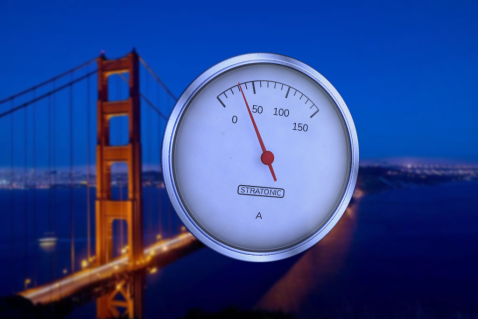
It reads **30** A
